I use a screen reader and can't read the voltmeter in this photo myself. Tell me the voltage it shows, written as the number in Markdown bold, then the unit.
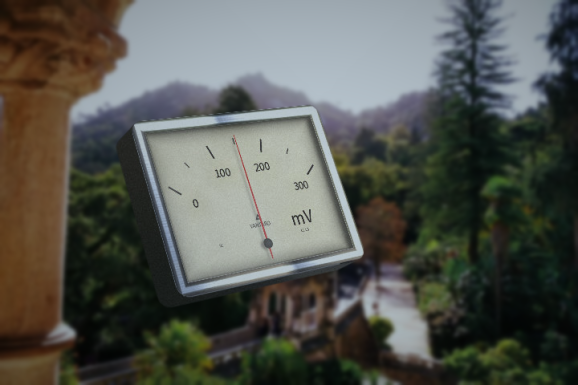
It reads **150** mV
